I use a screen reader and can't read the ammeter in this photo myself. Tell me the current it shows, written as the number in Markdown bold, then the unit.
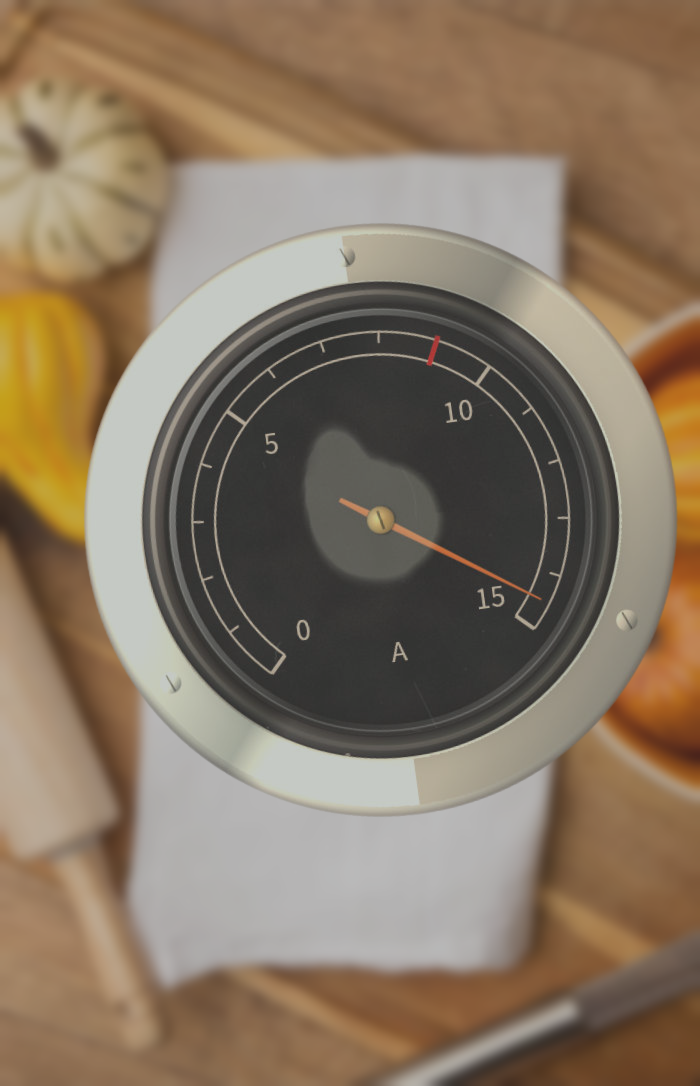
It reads **14.5** A
